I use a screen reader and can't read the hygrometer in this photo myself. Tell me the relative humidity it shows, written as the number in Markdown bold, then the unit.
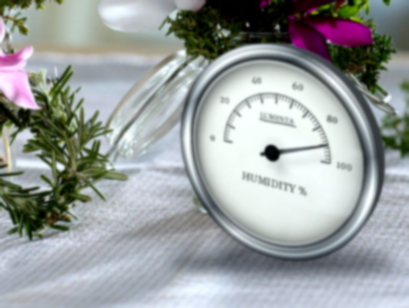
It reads **90** %
